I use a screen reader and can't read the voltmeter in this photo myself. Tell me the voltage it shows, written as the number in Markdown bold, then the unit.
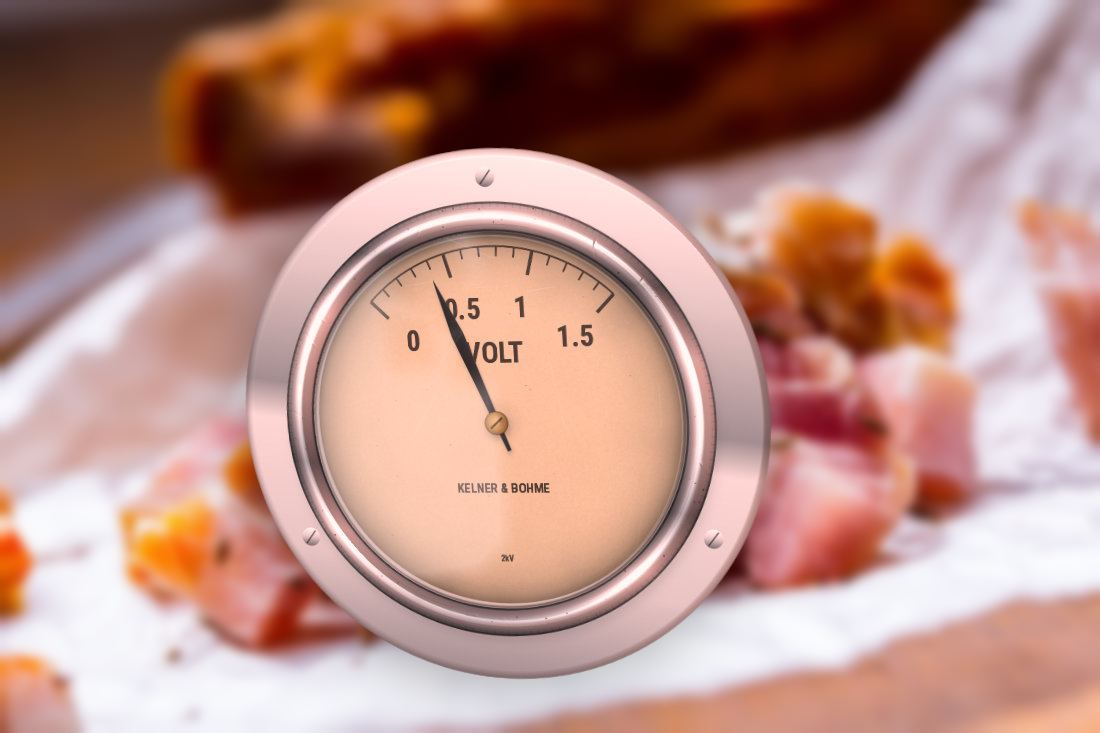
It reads **0.4** V
